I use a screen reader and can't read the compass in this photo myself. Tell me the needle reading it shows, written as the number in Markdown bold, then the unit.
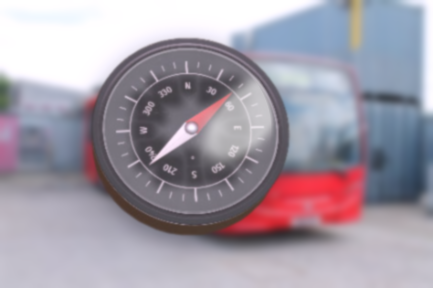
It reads **50** °
